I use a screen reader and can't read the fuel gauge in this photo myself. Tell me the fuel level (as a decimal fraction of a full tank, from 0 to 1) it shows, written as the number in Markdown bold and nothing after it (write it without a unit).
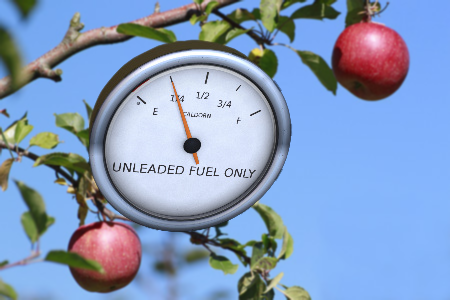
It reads **0.25**
